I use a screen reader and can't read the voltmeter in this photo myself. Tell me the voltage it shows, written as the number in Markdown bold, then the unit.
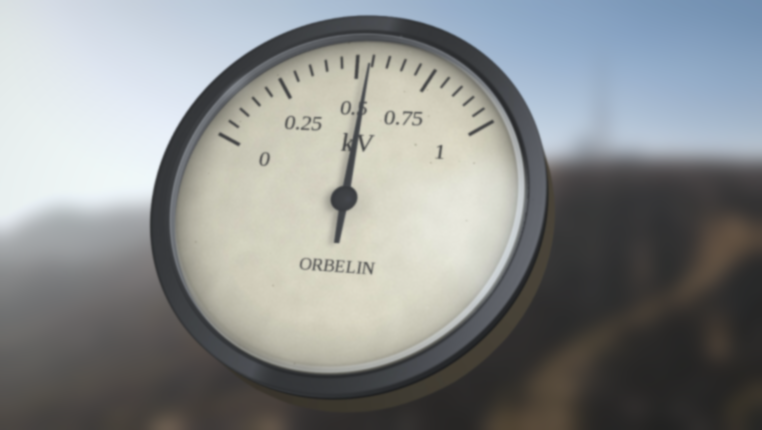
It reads **0.55** kV
